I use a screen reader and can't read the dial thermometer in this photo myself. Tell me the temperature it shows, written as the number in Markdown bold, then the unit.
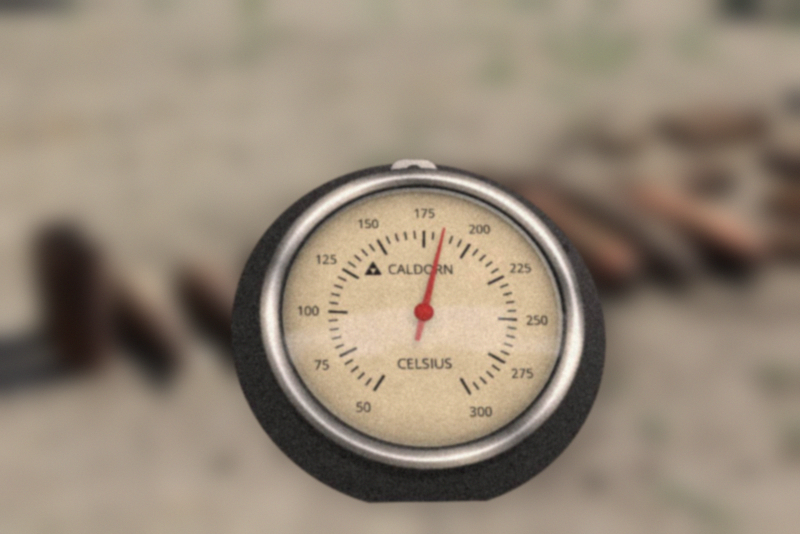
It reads **185** °C
